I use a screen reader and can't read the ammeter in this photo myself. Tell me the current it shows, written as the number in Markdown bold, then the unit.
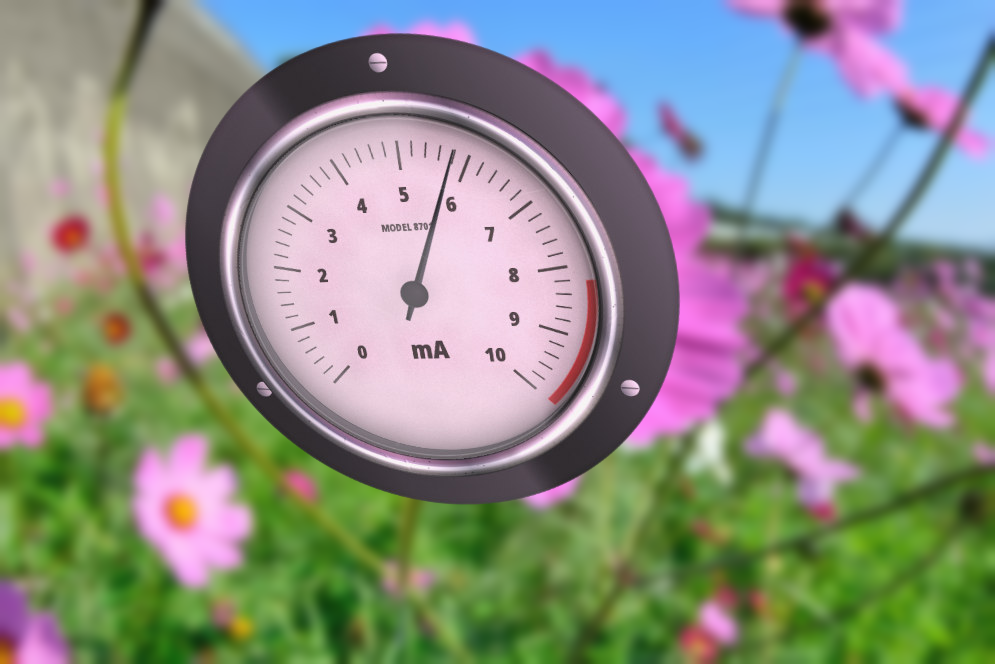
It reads **5.8** mA
